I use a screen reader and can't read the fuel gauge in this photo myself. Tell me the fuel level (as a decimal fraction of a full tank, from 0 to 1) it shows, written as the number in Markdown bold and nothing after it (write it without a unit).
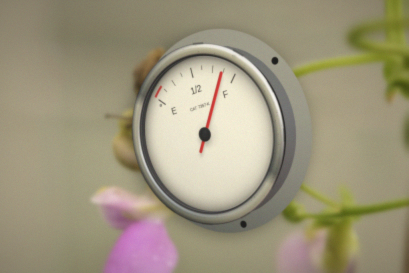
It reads **0.875**
